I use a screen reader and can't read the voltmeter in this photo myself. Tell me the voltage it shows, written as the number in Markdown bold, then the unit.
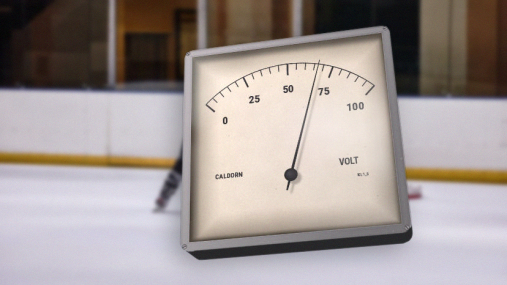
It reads **67.5** V
